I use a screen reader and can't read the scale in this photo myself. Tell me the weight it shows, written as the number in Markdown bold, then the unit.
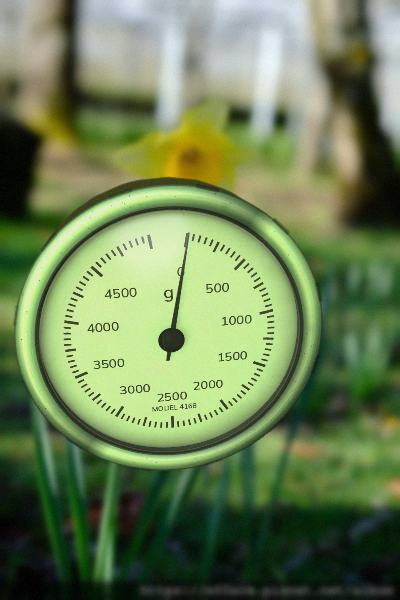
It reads **0** g
